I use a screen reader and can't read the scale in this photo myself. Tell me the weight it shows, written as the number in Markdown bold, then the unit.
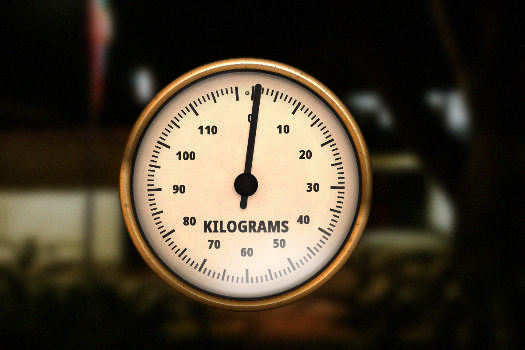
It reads **1** kg
